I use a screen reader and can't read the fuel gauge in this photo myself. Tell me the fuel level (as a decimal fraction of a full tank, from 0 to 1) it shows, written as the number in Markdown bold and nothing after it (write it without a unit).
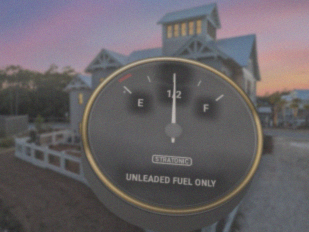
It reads **0.5**
